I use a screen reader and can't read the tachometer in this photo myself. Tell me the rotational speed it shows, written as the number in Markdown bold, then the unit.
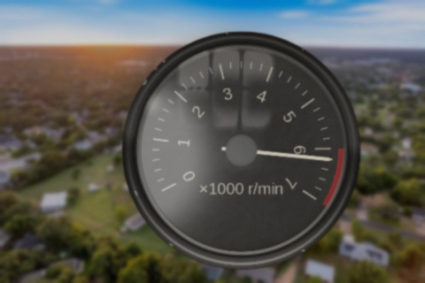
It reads **6200** rpm
